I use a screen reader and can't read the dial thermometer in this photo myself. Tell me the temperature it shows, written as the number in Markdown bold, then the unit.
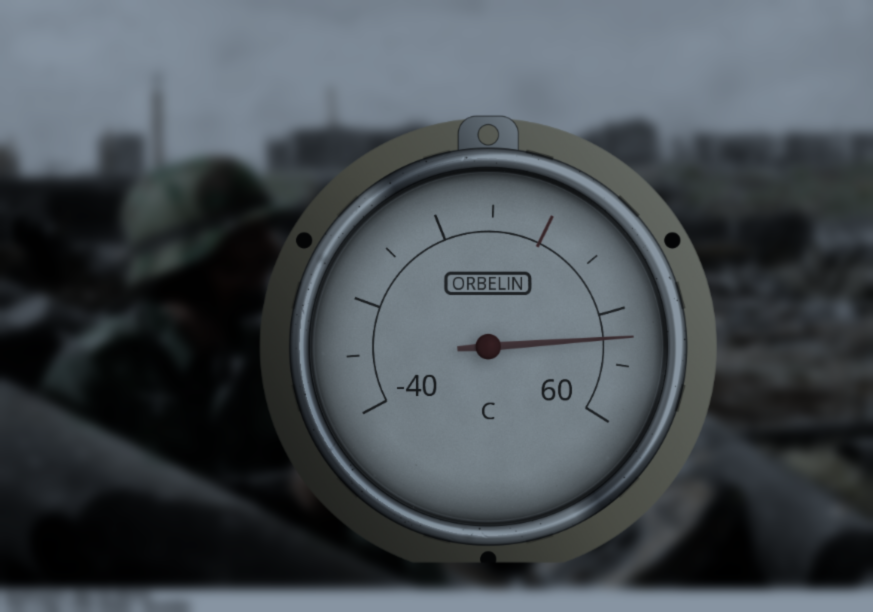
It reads **45** °C
